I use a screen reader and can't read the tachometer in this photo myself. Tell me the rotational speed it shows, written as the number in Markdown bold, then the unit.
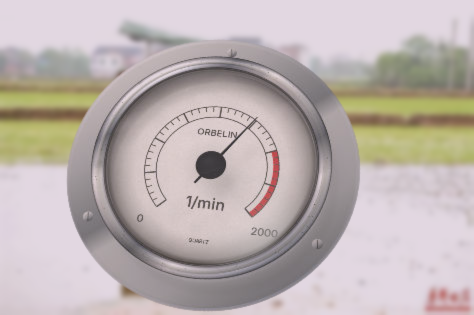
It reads **1250** rpm
